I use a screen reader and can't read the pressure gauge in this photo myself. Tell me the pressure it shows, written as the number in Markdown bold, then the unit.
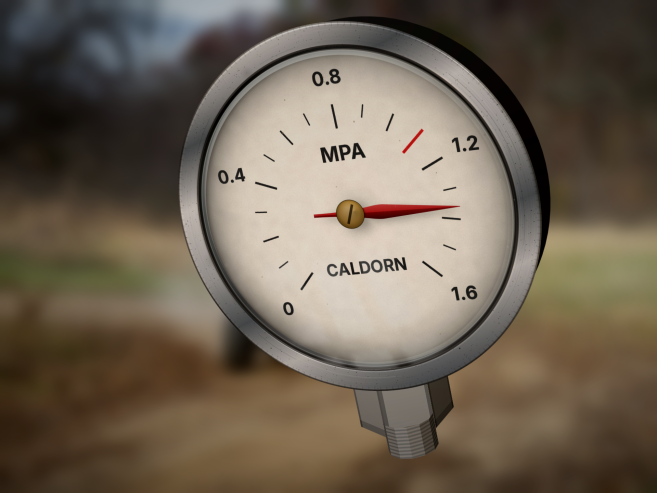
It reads **1.35** MPa
